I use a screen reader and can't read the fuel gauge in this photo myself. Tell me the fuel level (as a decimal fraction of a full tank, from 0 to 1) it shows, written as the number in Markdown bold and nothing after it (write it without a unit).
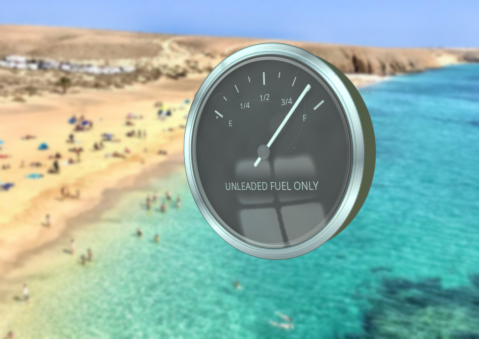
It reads **0.875**
